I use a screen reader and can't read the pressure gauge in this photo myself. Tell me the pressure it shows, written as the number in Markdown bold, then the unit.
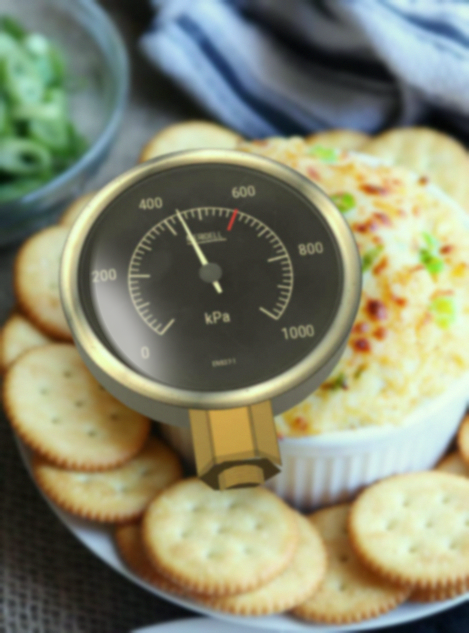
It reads **440** kPa
